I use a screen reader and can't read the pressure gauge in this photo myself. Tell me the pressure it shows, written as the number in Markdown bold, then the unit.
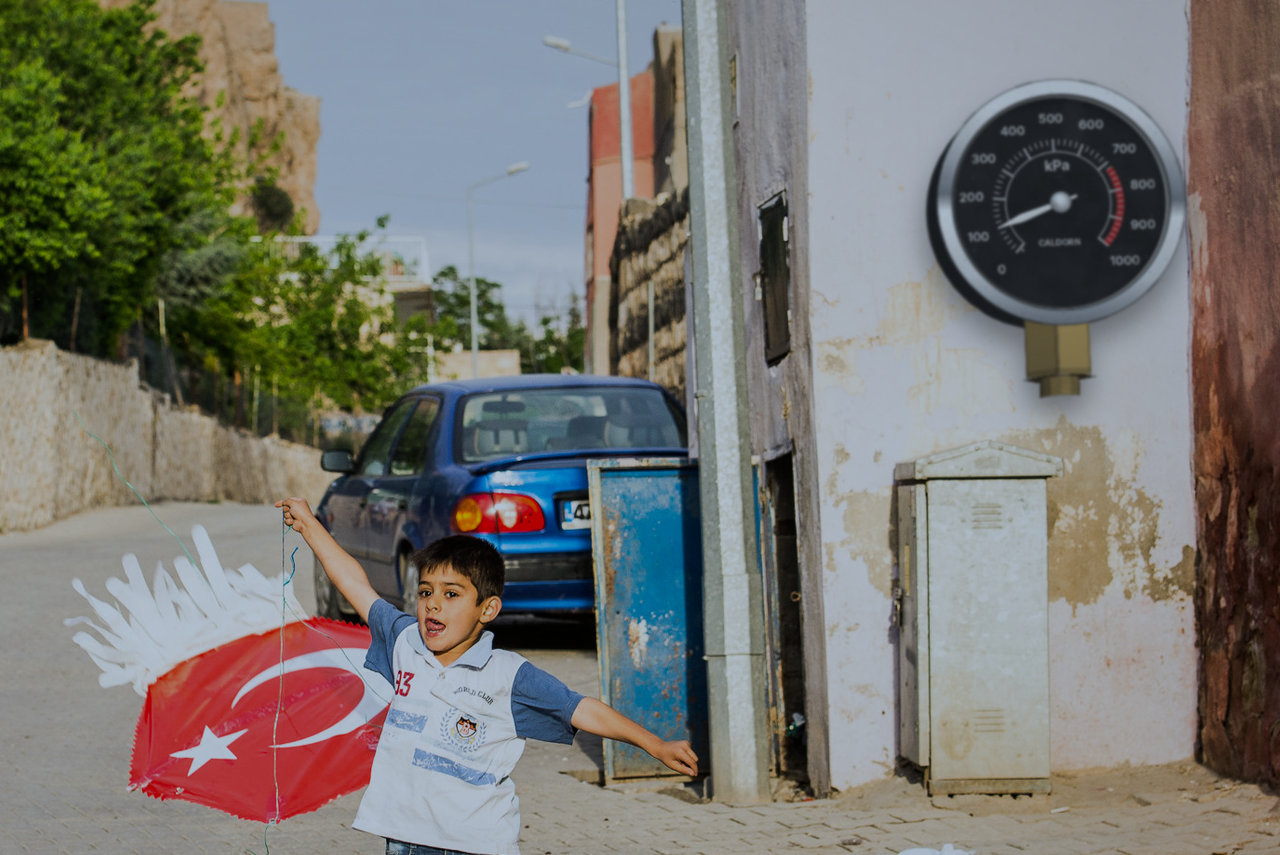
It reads **100** kPa
